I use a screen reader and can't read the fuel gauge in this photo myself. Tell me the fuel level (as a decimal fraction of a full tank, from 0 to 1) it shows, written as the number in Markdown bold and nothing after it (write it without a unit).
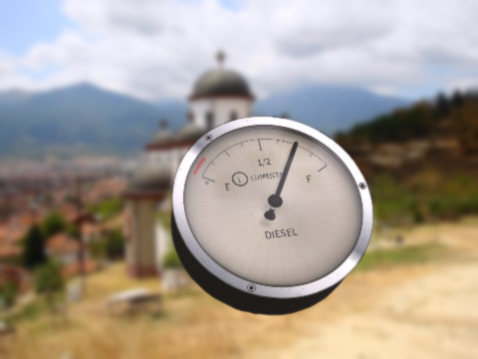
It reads **0.75**
